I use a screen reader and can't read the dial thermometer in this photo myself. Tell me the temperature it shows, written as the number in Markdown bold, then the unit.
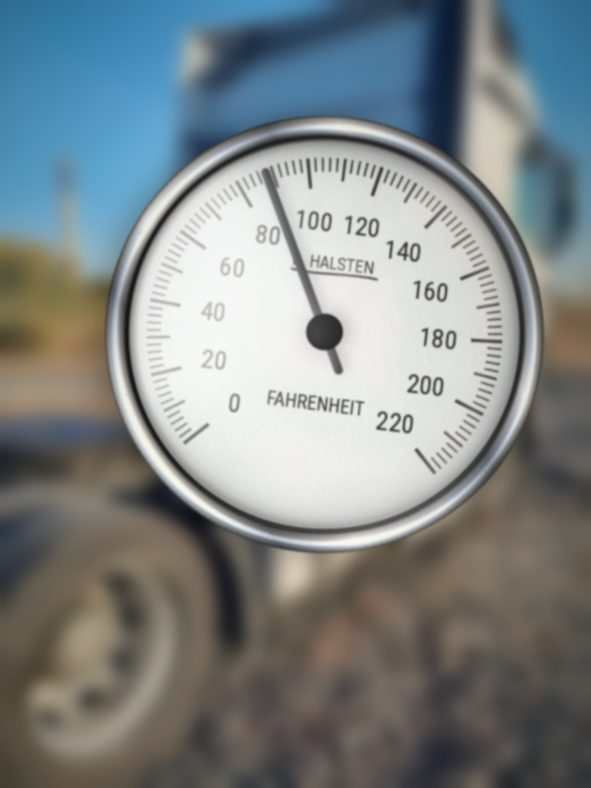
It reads **88** °F
